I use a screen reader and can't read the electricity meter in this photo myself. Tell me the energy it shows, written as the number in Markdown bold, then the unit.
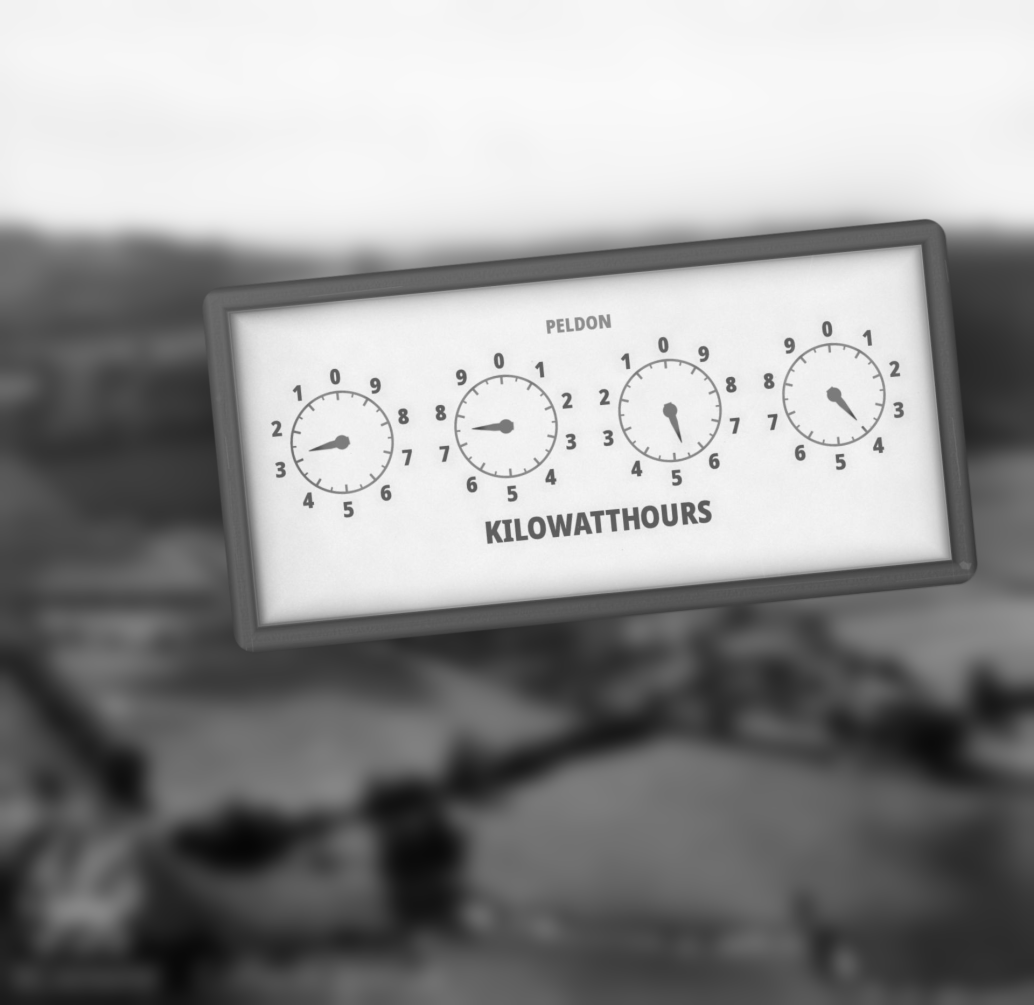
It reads **2754** kWh
